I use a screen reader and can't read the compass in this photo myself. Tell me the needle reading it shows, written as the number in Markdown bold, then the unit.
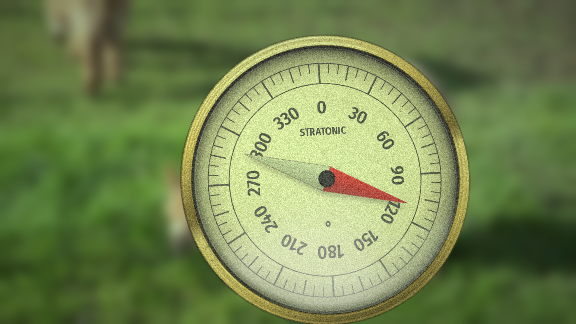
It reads **110** °
